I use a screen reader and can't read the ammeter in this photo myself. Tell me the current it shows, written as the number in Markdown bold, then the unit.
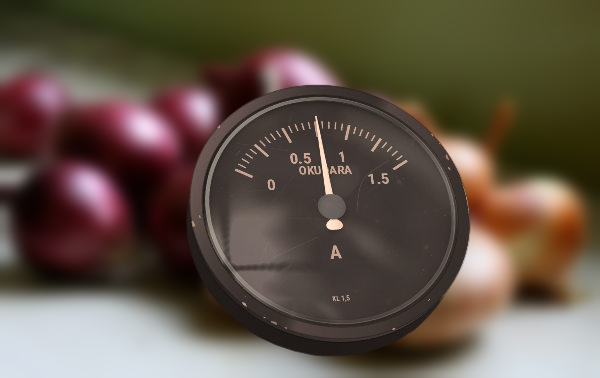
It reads **0.75** A
